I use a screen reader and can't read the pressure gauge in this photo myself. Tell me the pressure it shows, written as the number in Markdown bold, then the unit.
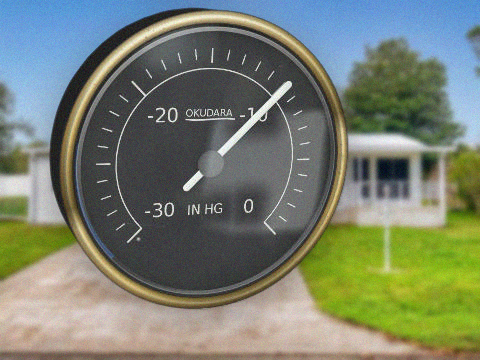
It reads **-10** inHg
